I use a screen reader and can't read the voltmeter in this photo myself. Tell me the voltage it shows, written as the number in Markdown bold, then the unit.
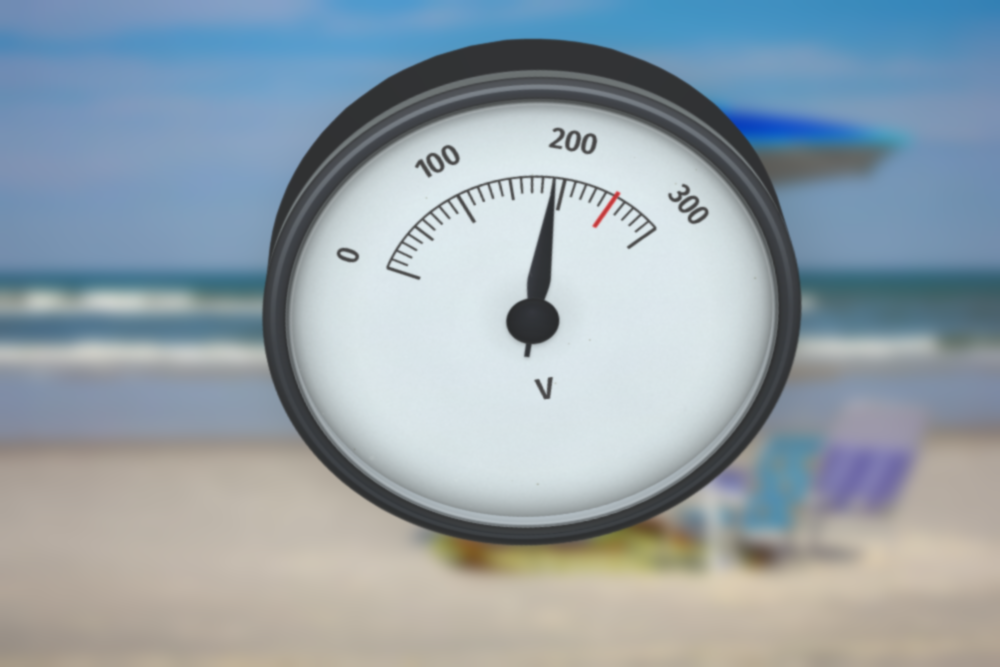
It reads **190** V
